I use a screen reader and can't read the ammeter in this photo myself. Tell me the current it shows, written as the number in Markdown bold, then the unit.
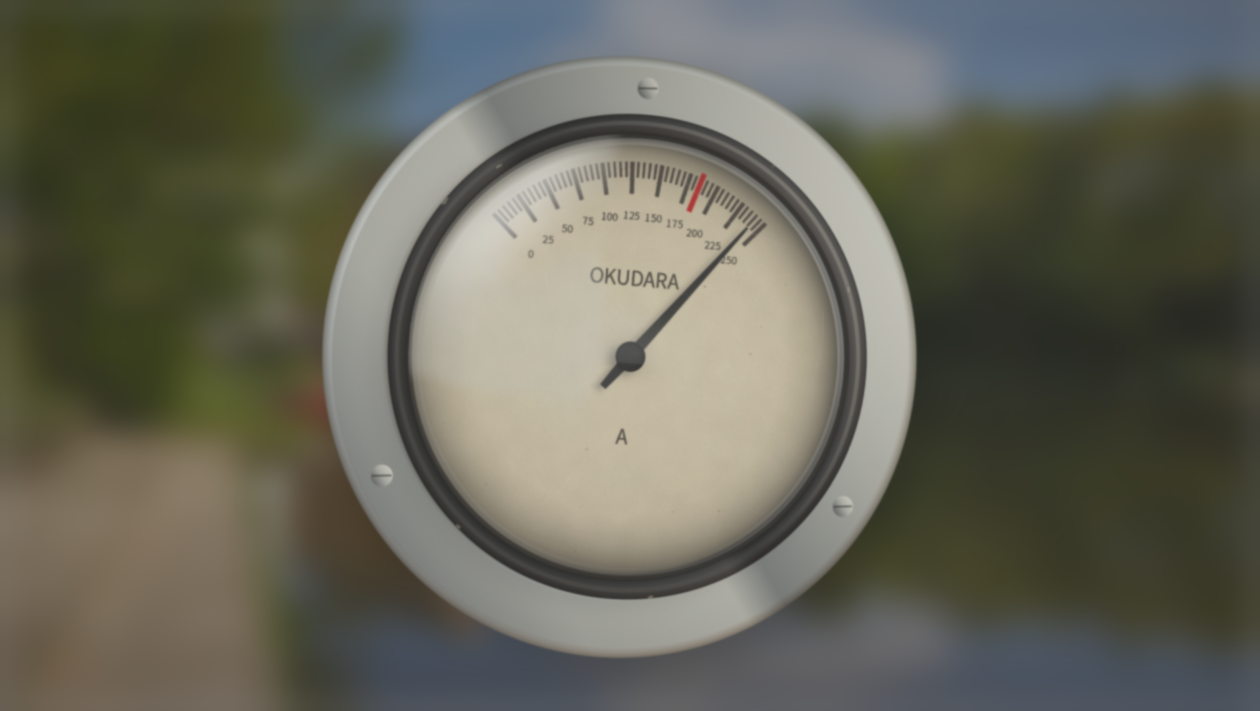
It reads **240** A
